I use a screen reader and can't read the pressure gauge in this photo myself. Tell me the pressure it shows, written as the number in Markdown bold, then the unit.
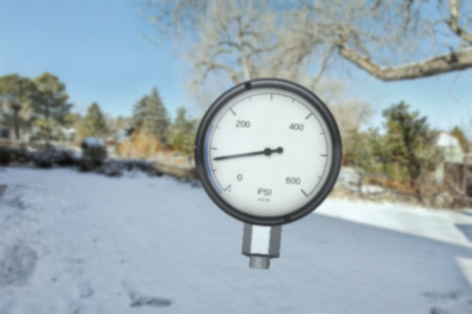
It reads **75** psi
